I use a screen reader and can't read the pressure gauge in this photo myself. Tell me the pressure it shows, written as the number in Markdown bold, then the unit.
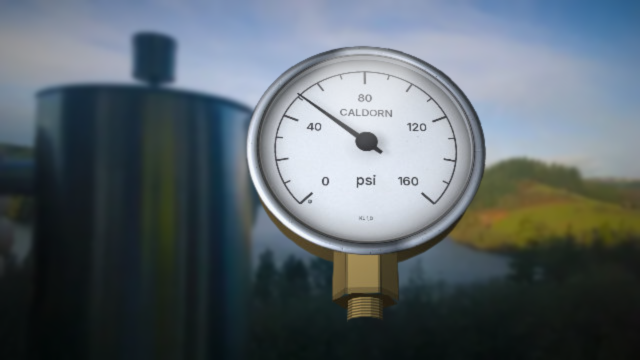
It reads **50** psi
